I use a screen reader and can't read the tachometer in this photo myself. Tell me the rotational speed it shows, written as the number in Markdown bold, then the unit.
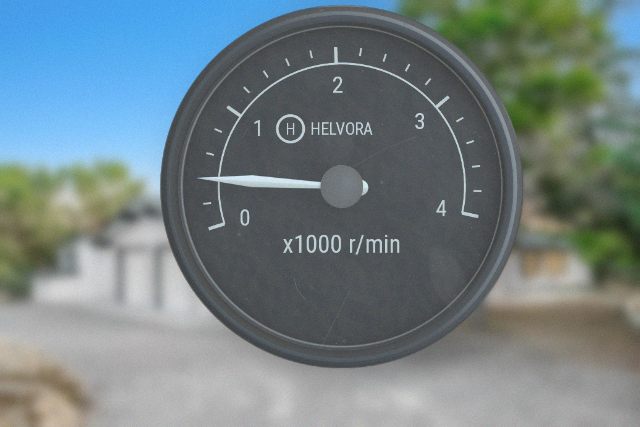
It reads **400** rpm
